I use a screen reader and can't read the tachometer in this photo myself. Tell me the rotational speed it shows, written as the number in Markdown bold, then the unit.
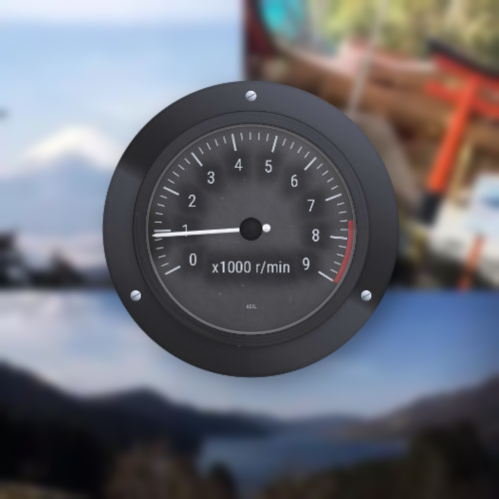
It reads **900** rpm
